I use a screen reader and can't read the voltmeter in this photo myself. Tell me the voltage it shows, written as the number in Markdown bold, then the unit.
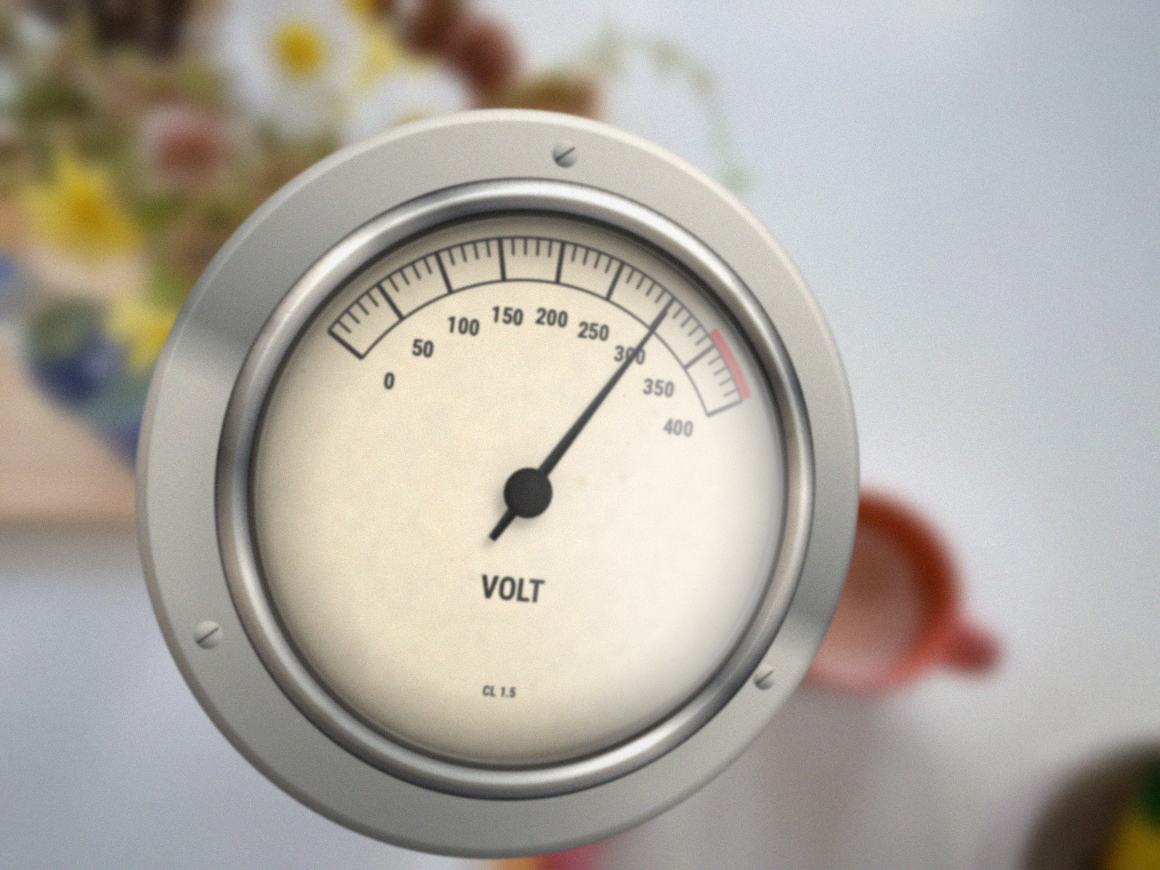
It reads **300** V
